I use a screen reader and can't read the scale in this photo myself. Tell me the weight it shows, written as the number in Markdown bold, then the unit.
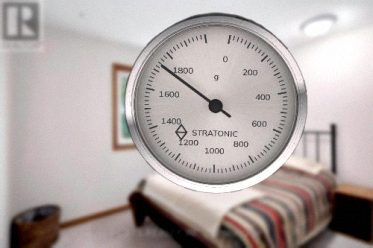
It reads **1740** g
